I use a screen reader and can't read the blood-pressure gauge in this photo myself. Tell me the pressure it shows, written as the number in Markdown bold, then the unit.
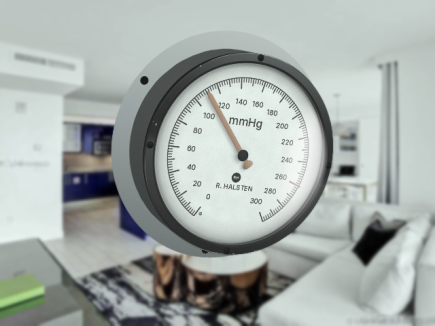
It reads **110** mmHg
